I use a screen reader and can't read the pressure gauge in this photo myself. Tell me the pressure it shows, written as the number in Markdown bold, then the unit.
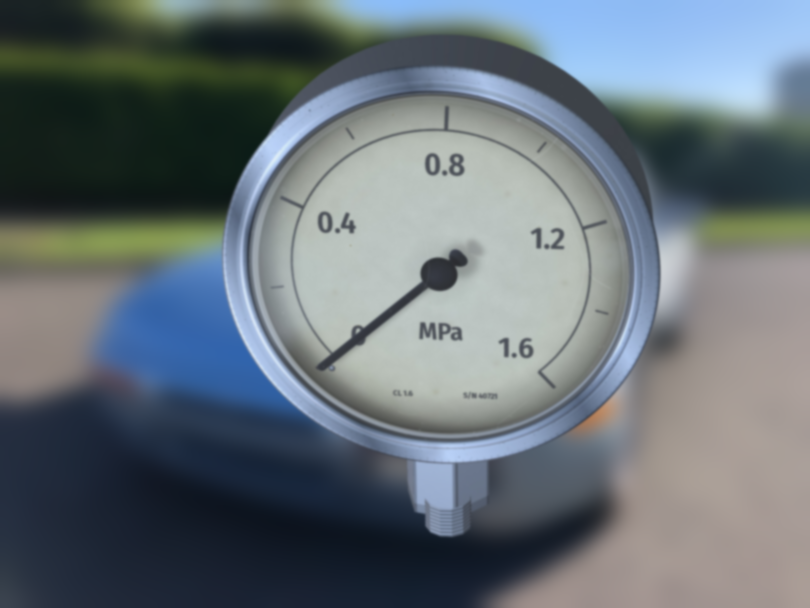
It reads **0** MPa
